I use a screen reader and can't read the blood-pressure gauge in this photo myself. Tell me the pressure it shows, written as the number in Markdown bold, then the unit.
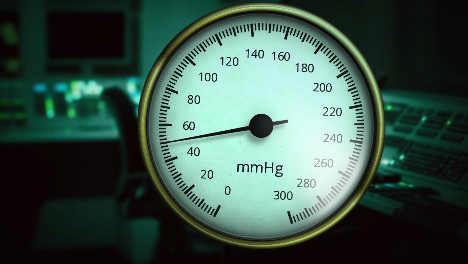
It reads **50** mmHg
